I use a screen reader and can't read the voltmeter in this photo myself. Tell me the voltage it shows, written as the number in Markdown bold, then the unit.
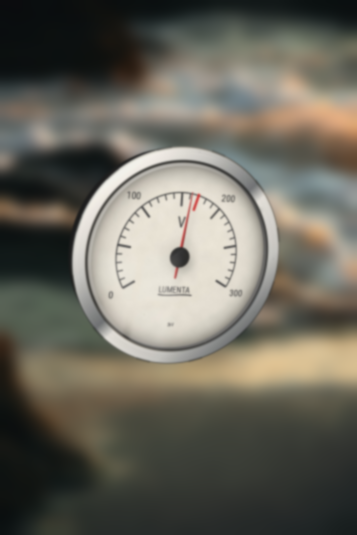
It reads **160** V
